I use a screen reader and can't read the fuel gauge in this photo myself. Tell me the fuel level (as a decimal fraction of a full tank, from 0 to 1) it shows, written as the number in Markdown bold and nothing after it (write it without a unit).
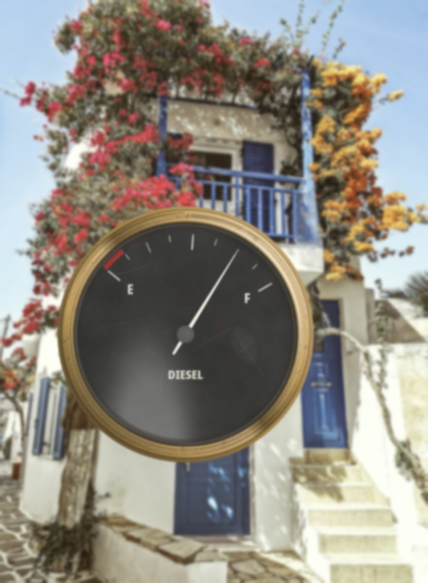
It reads **0.75**
